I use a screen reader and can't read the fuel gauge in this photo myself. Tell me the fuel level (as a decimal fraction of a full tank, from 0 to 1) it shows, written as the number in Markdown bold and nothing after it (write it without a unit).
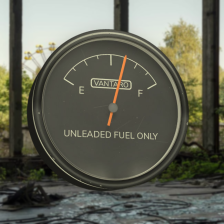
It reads **0.625**
